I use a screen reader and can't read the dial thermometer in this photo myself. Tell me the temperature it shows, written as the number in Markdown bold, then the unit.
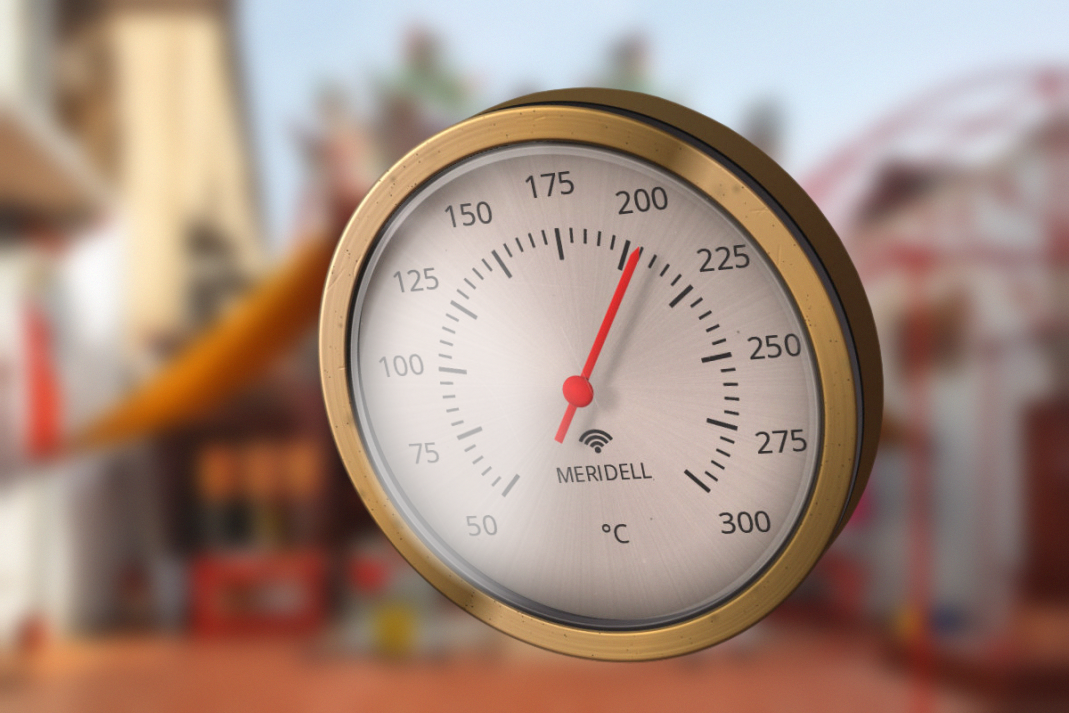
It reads **205** °C
